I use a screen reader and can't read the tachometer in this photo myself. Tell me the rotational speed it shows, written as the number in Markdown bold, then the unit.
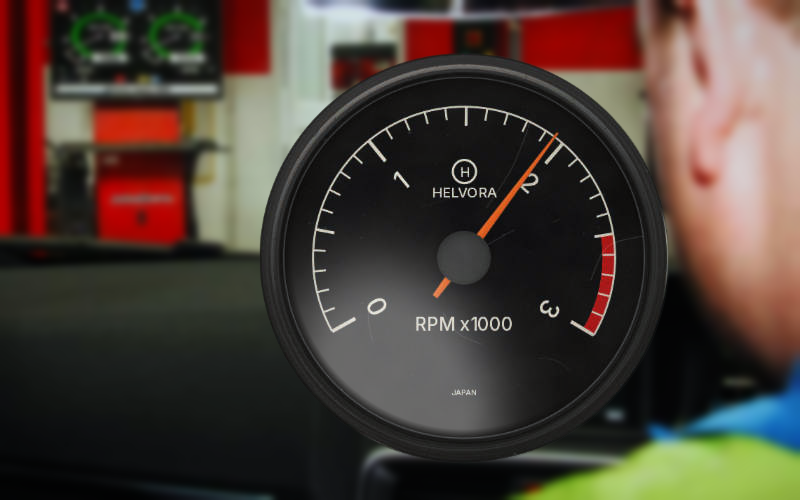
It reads **1950** rpm
